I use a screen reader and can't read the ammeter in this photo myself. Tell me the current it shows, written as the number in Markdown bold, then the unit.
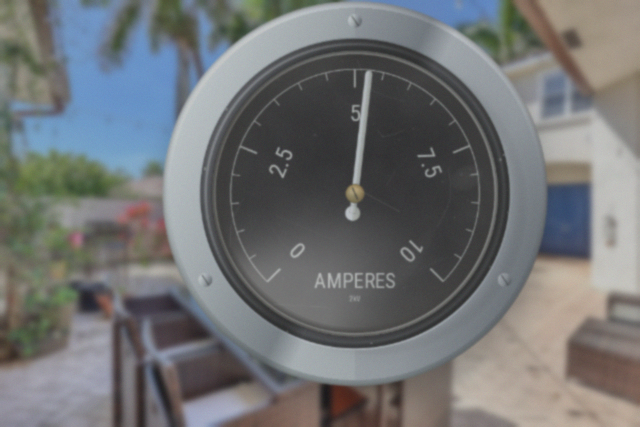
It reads **5.25** A
